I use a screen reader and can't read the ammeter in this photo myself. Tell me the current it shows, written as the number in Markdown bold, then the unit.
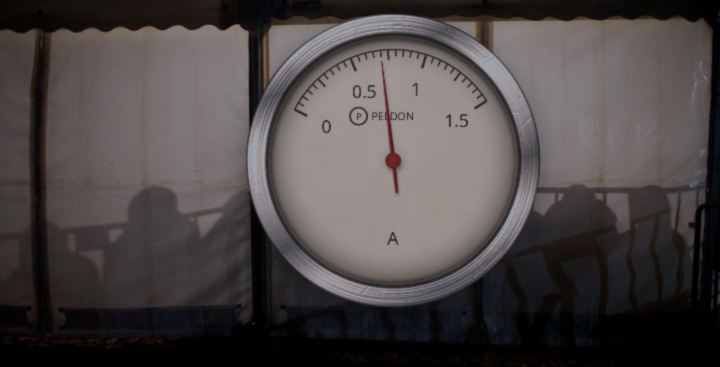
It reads **0.7** A
